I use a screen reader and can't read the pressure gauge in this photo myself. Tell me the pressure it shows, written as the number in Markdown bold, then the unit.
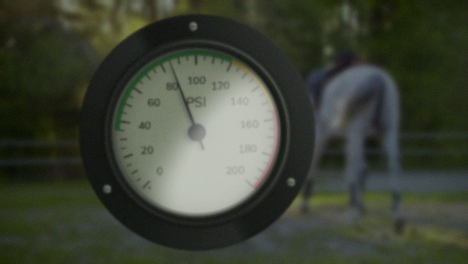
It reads **85** psi
